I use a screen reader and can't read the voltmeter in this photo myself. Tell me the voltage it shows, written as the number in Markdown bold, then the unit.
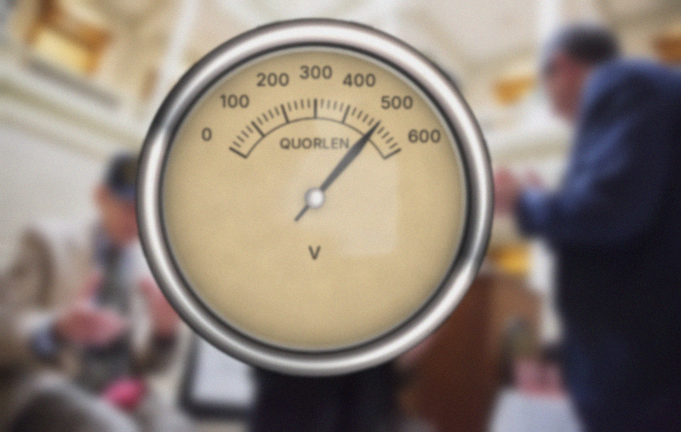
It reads **500** V
